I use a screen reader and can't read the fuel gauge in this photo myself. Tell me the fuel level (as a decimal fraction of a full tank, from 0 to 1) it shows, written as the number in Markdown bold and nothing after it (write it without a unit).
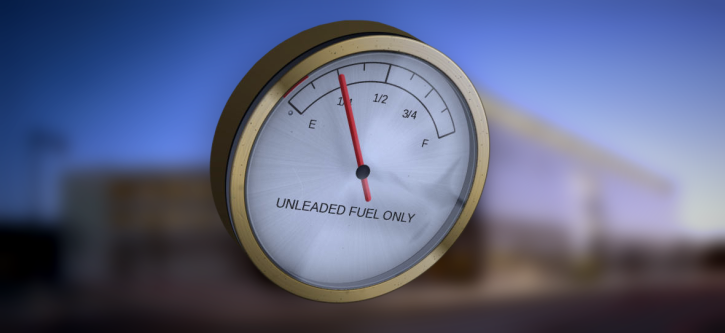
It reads **0.25**
